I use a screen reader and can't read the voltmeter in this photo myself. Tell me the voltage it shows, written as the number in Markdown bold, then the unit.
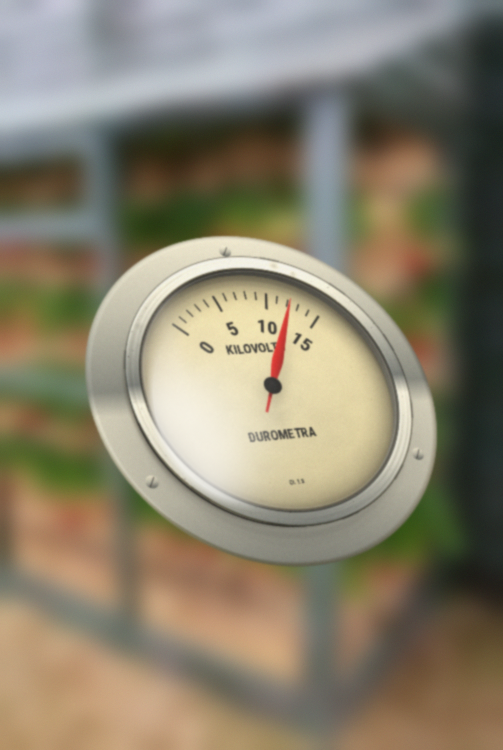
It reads **12** kV
